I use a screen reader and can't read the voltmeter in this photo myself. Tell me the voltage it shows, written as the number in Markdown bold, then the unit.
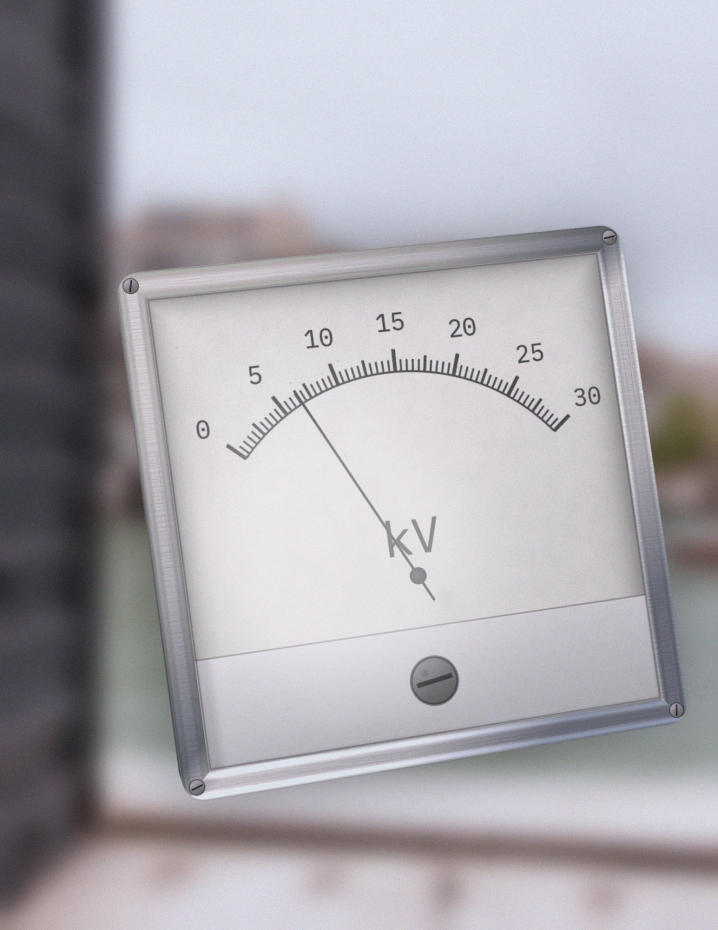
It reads **6.5** kV
